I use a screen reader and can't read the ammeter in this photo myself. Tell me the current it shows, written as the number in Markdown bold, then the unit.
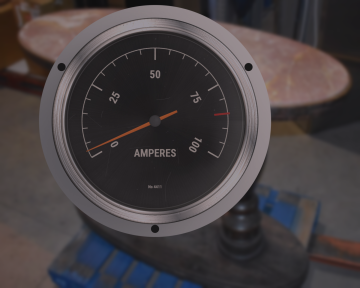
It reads **2.5** A
